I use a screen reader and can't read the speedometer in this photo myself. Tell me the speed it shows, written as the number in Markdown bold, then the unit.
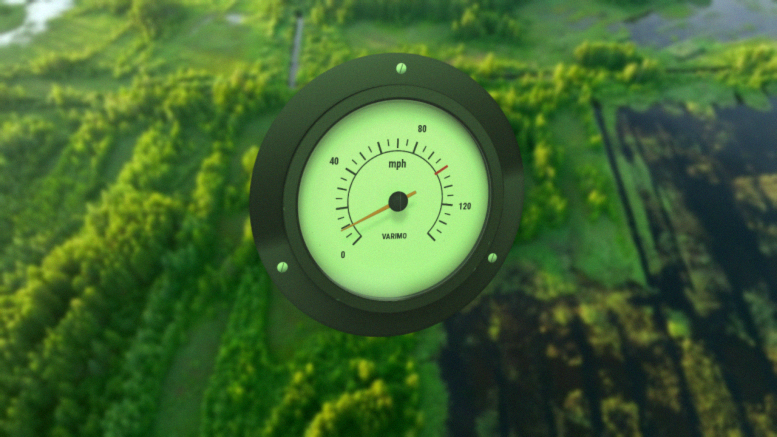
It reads **10** mph
